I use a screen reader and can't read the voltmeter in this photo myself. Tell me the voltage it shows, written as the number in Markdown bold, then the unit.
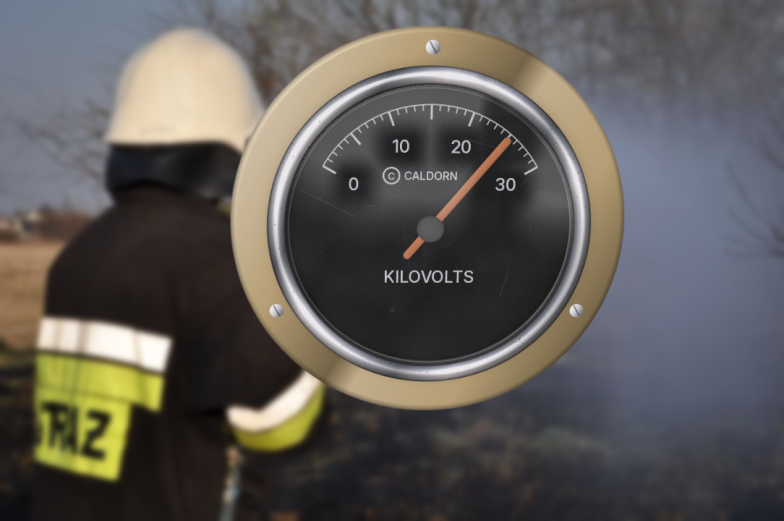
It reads **25** kV
